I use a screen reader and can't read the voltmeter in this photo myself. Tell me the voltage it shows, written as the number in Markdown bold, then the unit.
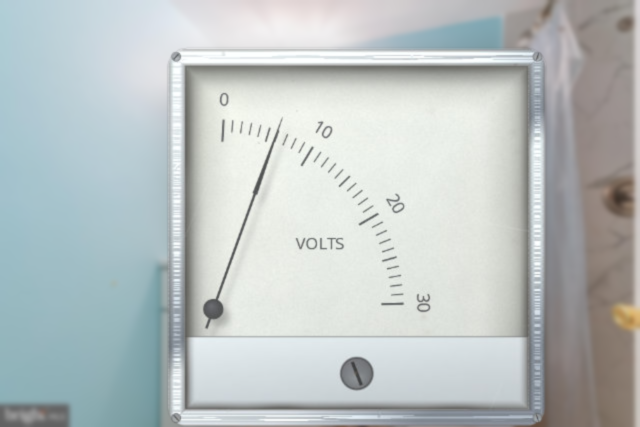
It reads **6** V
